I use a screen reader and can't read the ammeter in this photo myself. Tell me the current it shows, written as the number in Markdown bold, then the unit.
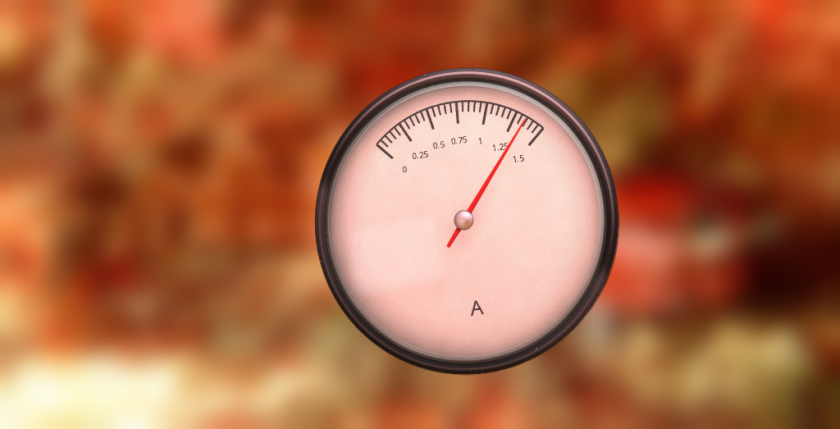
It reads **1.35** A
